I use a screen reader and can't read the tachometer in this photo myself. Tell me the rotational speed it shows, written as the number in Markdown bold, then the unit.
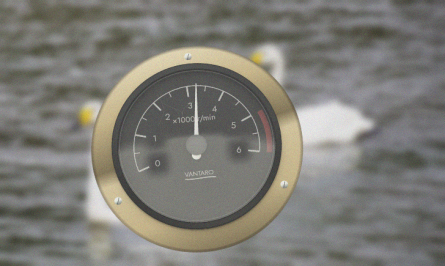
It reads **3250** rpm
